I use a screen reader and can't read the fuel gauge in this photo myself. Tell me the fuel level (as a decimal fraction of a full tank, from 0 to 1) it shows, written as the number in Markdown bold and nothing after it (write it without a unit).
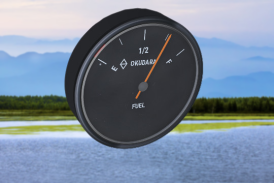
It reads **0.75**
